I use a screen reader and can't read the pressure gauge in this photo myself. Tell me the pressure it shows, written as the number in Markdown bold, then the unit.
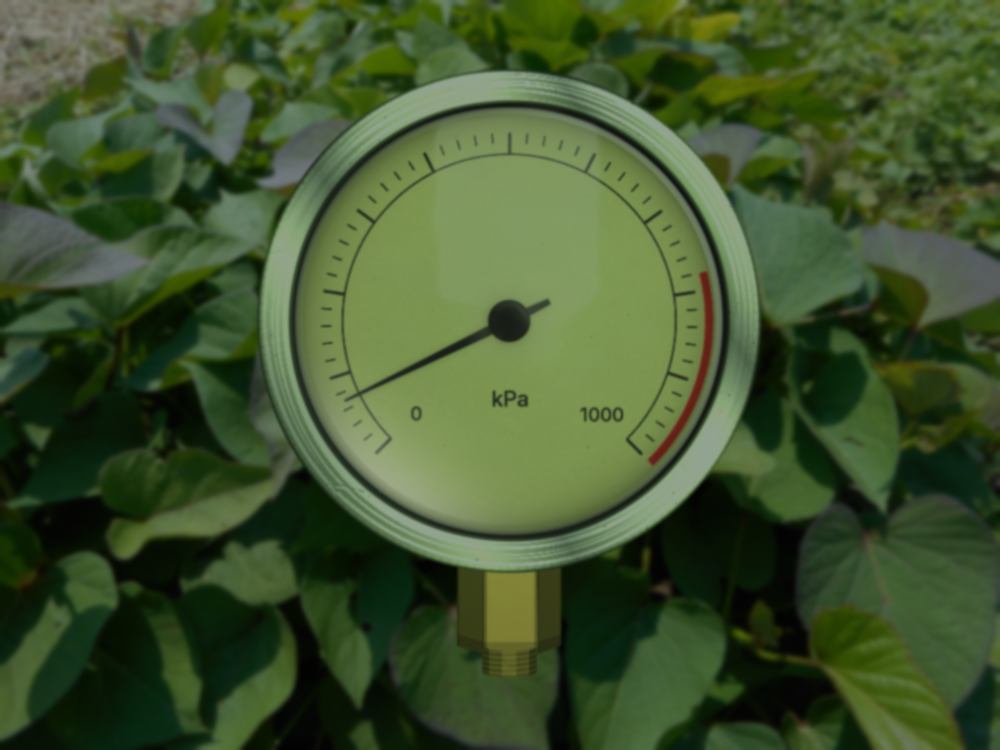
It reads **70** kPa
